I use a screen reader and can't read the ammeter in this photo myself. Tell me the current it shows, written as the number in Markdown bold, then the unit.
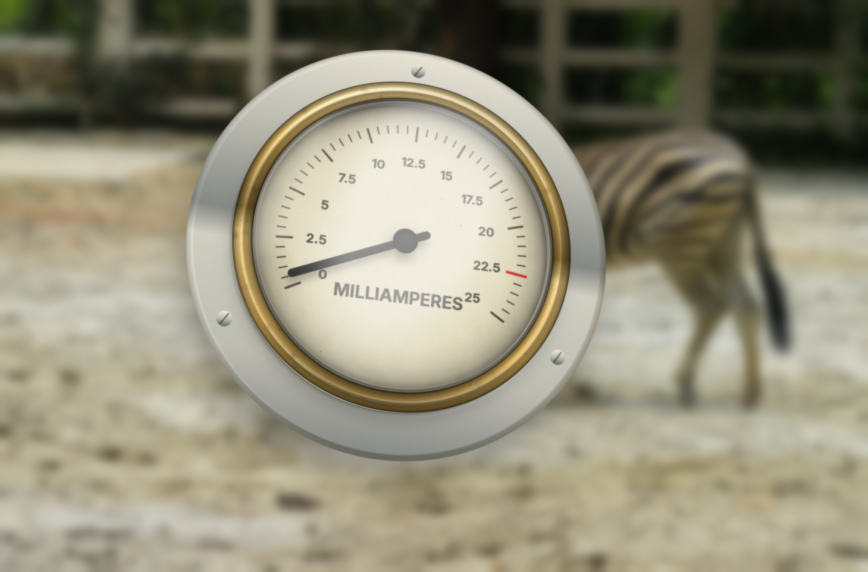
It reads **0.5** mA
